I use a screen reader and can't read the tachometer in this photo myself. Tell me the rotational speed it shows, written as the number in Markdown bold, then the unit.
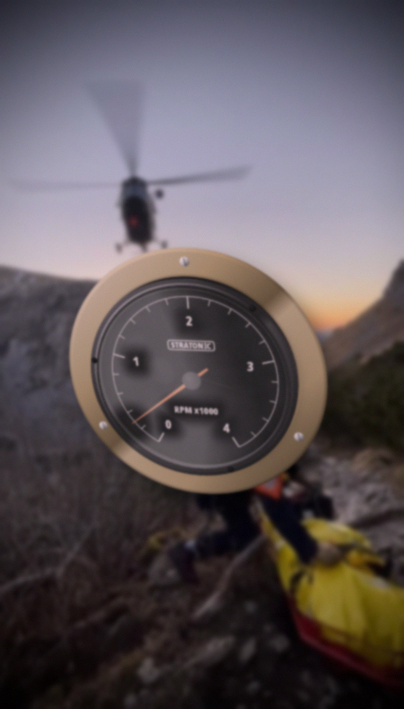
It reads **300** rpm
